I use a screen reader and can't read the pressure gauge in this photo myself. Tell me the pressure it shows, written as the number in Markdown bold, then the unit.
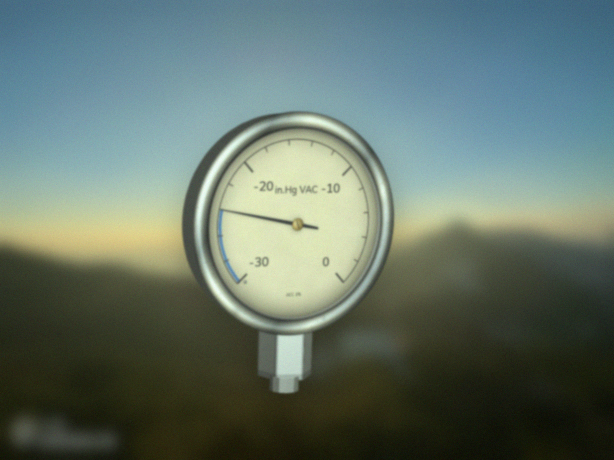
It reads **-24** inHg
